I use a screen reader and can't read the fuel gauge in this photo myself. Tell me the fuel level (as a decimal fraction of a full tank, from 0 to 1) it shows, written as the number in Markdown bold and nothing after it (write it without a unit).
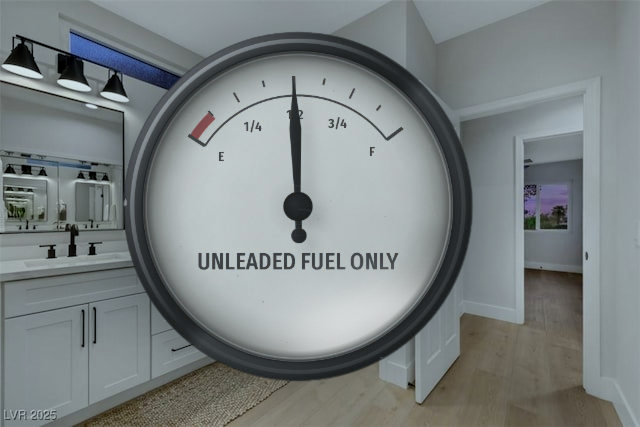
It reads **0.5**
